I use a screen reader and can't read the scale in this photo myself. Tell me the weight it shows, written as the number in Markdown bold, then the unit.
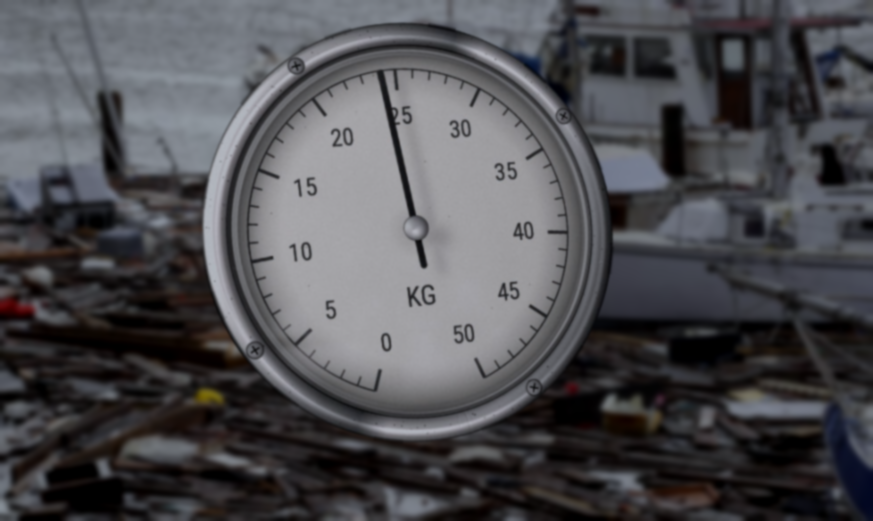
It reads **24** kg
